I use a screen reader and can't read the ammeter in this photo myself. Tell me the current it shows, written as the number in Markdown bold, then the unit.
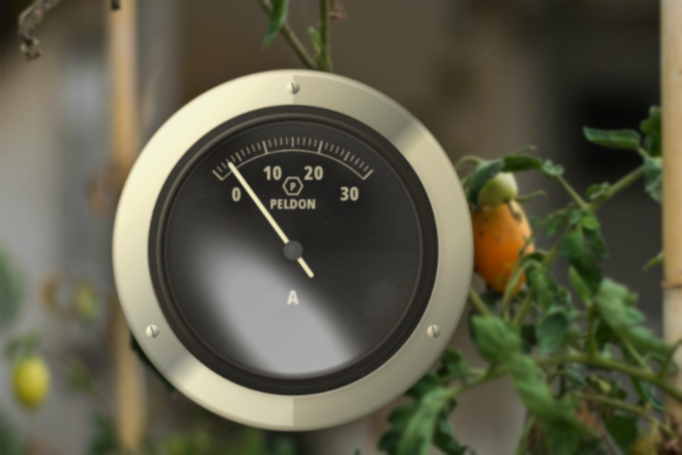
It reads **3** A
